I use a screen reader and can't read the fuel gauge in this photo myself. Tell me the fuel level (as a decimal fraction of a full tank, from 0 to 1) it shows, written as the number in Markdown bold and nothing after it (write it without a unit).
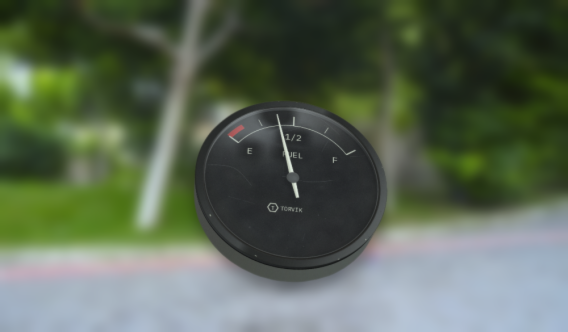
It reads **0.375**
